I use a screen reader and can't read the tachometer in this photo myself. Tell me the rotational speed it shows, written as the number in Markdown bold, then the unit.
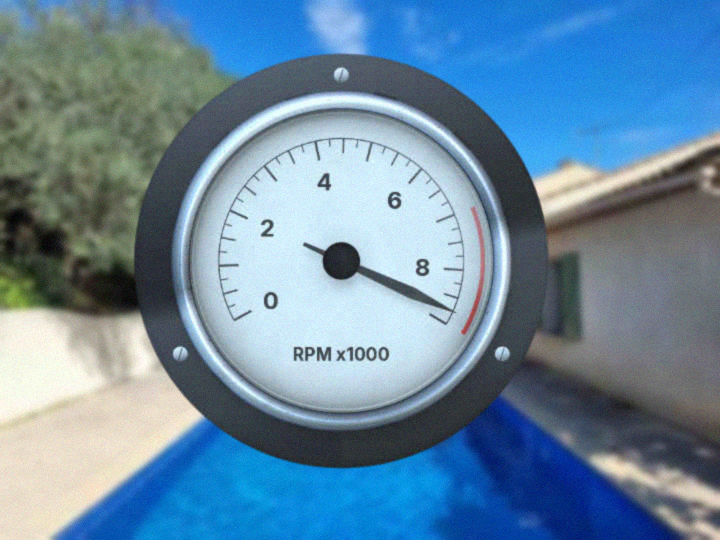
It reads **8750** rpm
